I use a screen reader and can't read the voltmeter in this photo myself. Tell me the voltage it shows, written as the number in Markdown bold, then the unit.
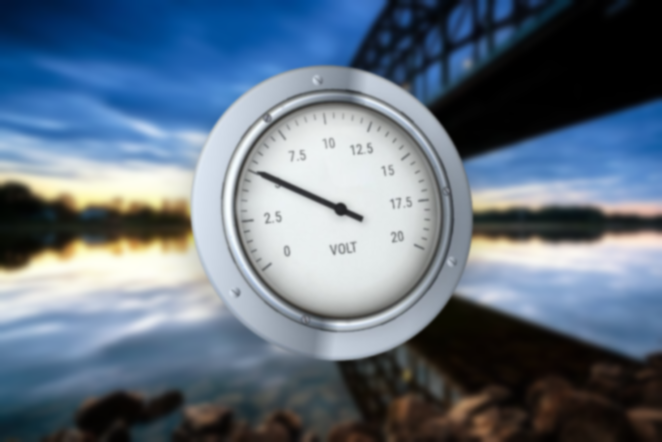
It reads **5** V
